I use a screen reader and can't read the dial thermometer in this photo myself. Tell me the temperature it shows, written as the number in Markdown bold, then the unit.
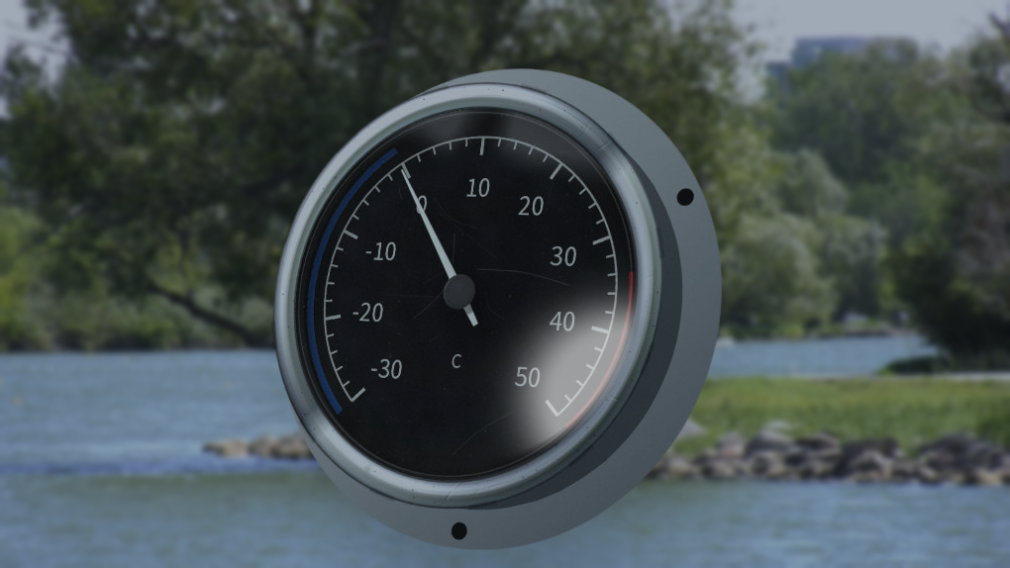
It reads **0** °C
